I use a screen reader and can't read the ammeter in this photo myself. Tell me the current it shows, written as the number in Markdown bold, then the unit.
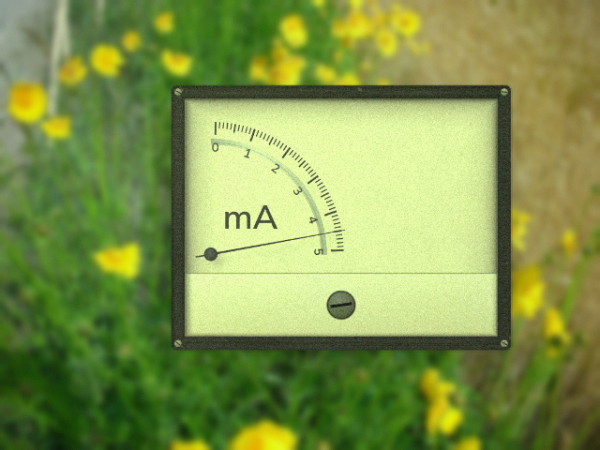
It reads **4.5** mA
